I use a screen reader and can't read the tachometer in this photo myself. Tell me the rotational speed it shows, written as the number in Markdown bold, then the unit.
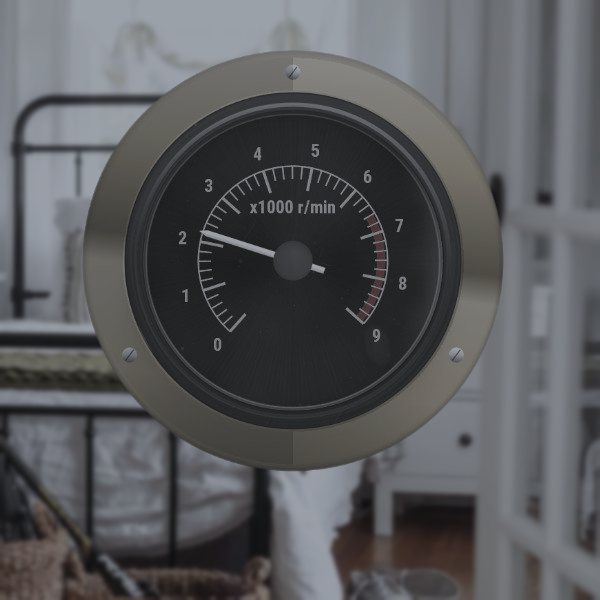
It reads **2200** rpm
